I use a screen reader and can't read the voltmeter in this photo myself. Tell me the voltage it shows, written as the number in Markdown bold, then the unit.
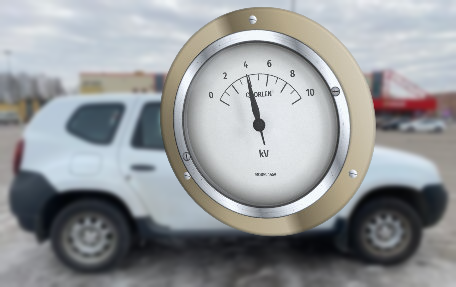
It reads **4** kV
